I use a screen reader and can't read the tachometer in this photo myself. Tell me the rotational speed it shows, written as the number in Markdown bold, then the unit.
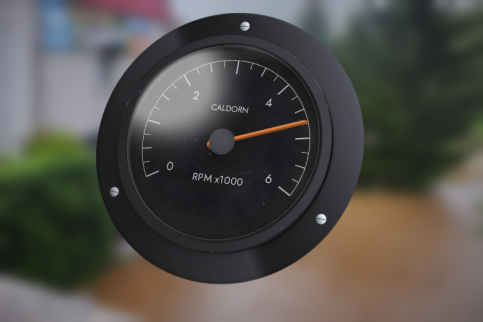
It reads **4750** rpm
